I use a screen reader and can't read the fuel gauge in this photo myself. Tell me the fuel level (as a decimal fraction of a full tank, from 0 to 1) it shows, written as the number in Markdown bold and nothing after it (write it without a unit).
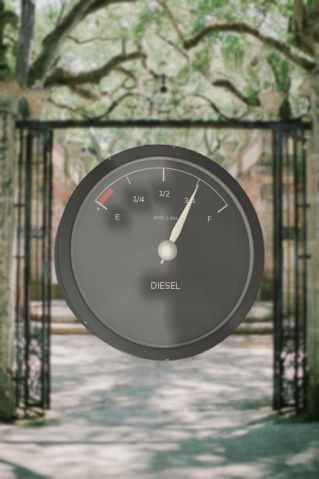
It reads **0.75**
